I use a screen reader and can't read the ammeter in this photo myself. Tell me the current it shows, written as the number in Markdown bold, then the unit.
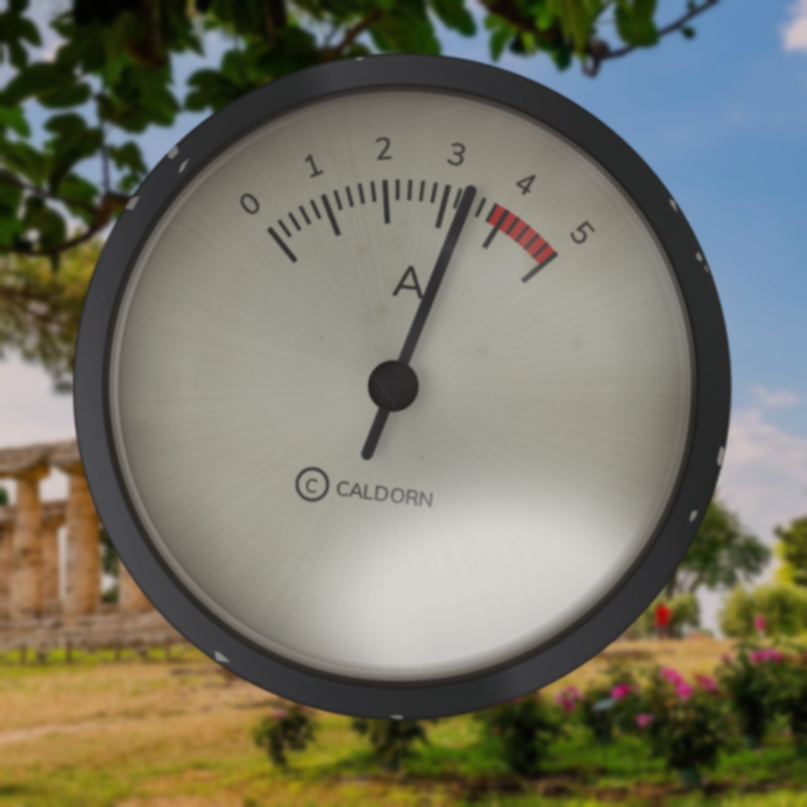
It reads **3.4** A
